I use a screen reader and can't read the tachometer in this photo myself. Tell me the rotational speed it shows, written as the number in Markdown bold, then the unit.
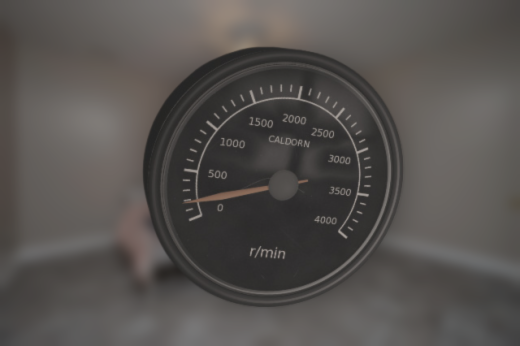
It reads **200** rpm
